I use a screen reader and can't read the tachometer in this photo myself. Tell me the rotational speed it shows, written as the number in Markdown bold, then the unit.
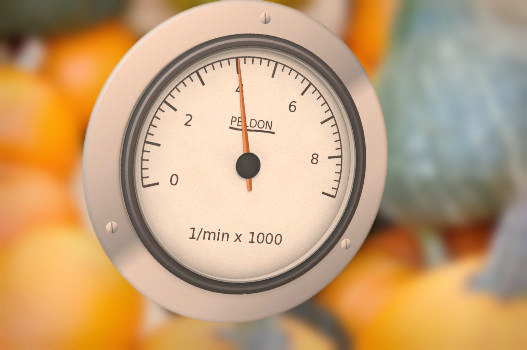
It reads **4000** rpm
